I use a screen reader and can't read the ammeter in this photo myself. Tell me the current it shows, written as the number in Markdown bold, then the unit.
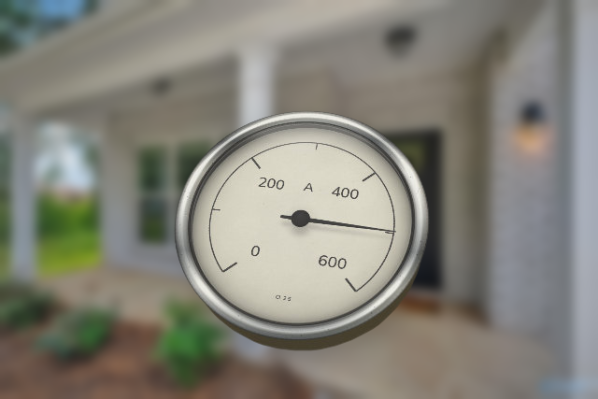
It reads **500** A
